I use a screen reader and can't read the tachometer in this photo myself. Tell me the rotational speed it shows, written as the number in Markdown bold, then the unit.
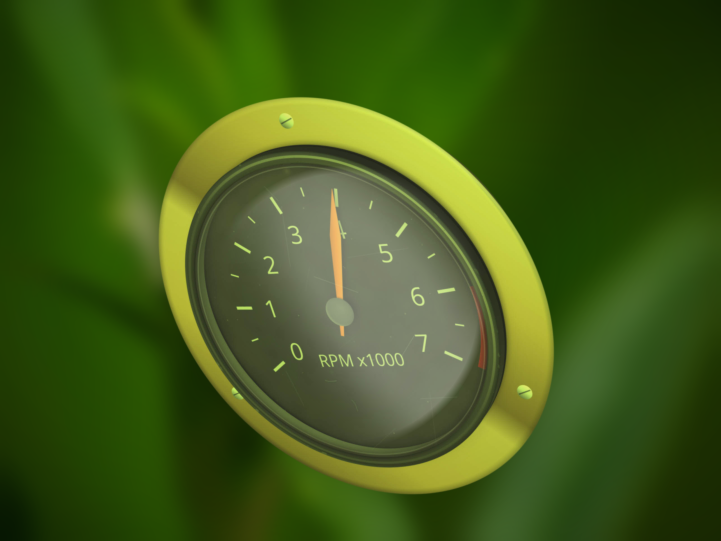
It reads **4000** rpm
